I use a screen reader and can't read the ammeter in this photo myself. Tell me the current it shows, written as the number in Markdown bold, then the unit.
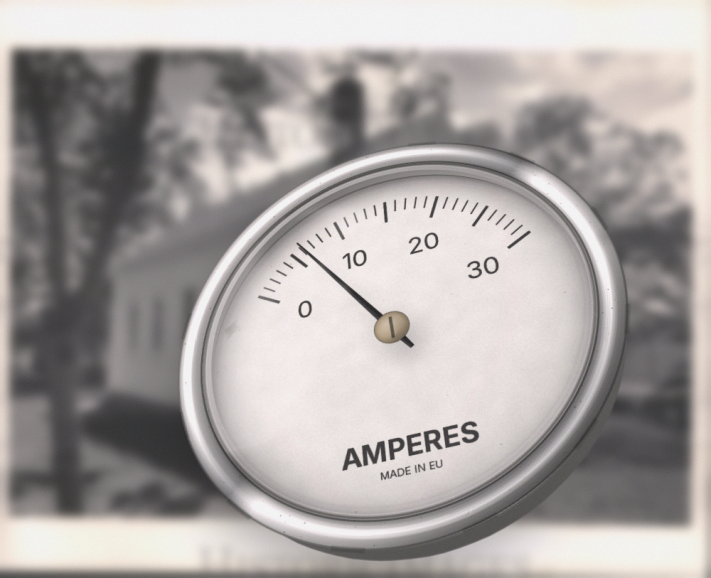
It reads **6** A
